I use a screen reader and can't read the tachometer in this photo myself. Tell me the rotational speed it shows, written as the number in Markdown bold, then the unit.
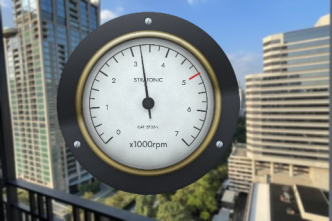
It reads **3250** rpm
